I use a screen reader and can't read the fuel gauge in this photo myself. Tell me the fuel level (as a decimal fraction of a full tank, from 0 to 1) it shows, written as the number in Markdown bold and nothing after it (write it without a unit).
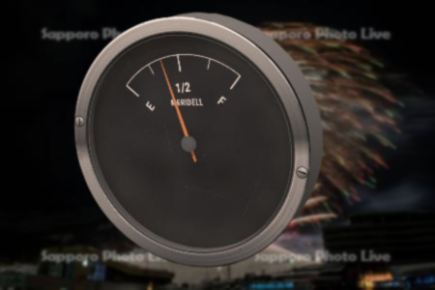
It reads **0.375**
